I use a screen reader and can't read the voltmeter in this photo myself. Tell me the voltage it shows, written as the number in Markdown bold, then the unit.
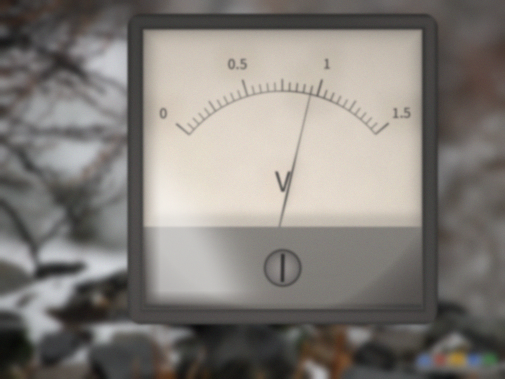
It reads **0.95** V
